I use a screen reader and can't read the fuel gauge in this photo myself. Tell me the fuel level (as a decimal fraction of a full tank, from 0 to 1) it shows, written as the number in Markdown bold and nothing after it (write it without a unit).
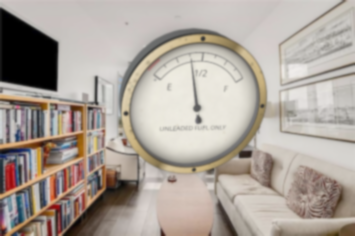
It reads **0.375**
